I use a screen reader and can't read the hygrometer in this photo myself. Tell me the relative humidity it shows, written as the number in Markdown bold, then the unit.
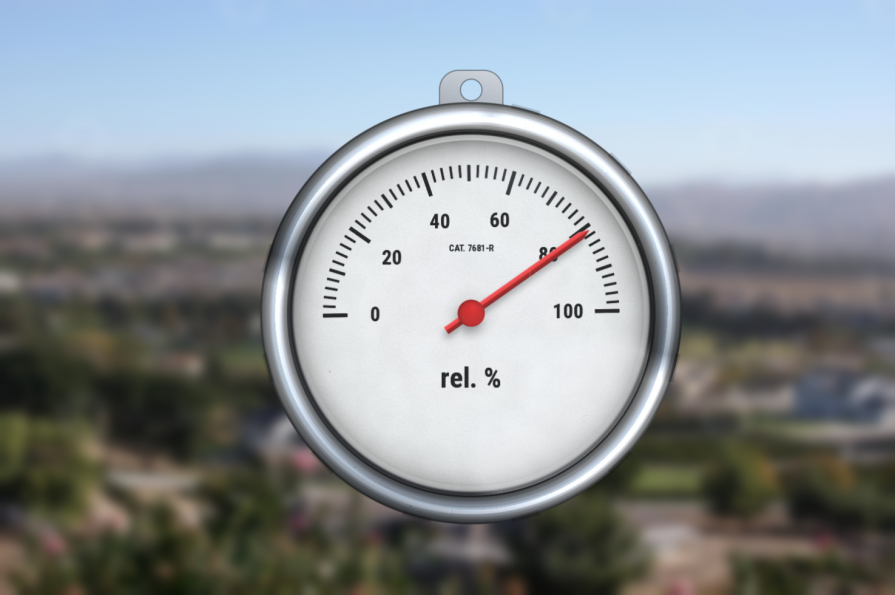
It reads **81** %
